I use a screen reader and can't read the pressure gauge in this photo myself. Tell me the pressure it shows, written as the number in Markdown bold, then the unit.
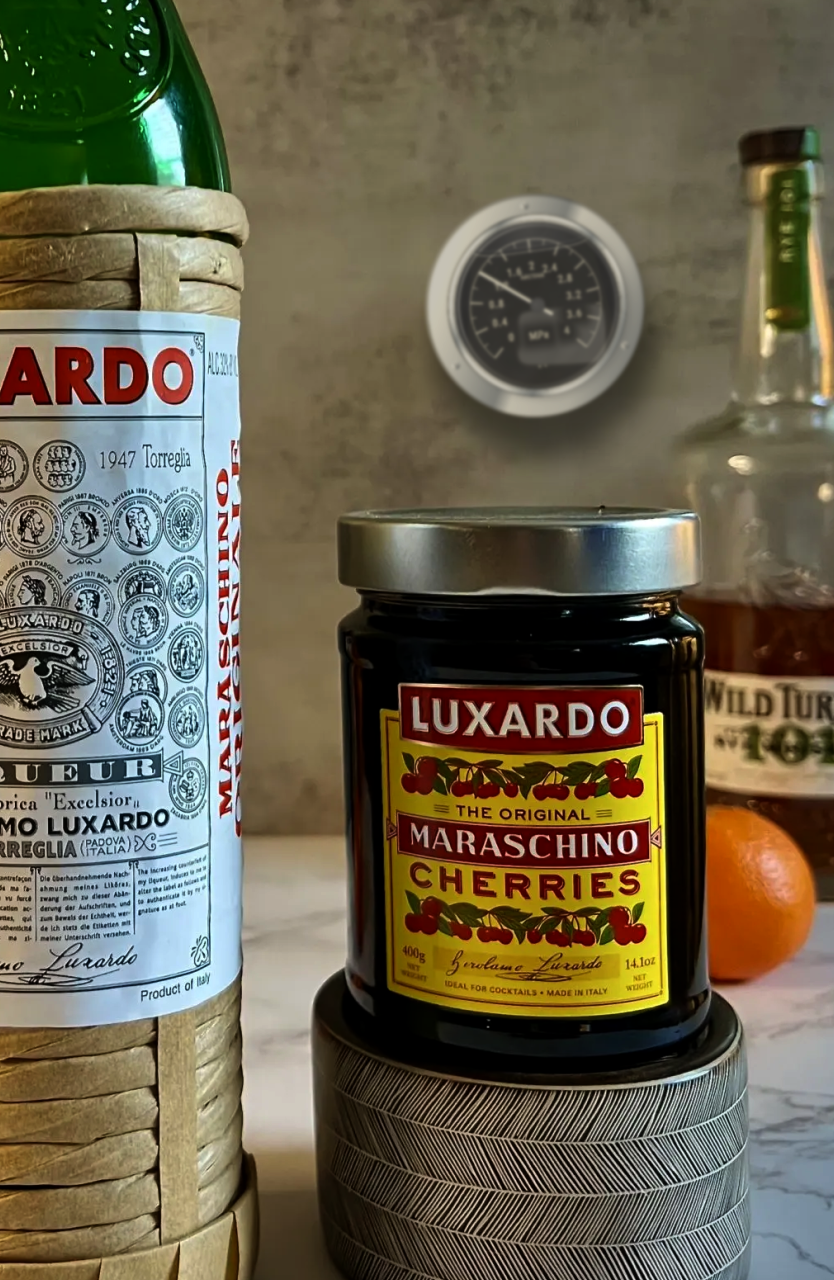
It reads **1.2** MPa
